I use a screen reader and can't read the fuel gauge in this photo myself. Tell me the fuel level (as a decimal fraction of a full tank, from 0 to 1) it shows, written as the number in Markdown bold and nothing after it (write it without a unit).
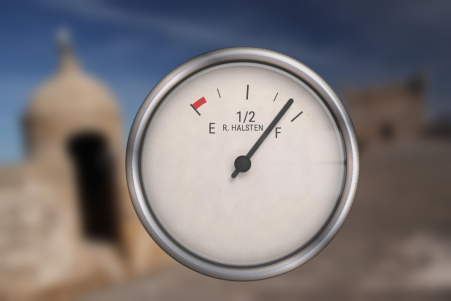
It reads **0.875**
